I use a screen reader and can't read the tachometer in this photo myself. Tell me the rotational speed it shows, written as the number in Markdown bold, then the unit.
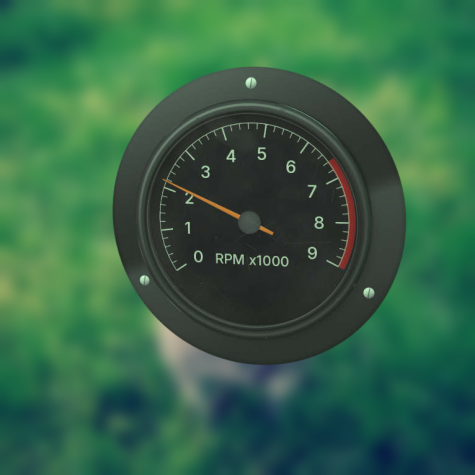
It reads **2200** rpm
